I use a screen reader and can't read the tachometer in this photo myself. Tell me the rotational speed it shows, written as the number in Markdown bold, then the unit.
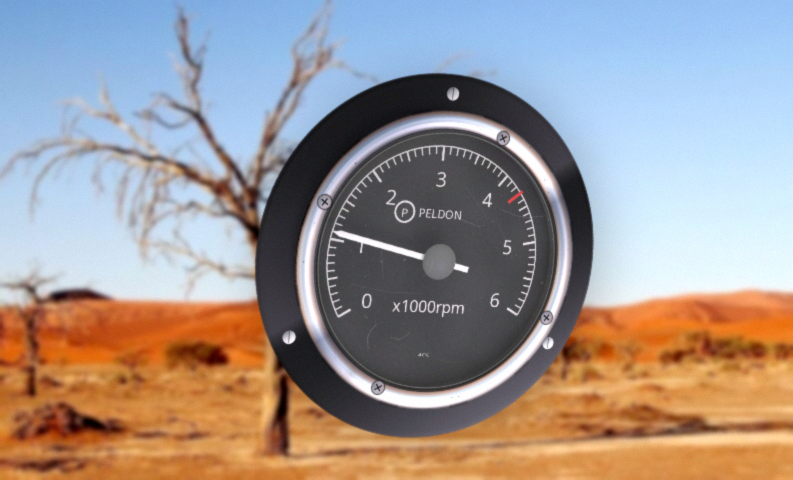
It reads **1100** rpm
